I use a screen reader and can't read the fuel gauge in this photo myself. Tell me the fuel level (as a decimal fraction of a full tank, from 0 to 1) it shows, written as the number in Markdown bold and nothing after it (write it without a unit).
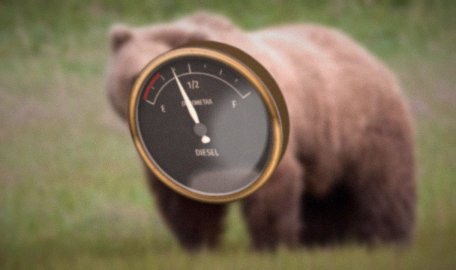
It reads **0.375**
